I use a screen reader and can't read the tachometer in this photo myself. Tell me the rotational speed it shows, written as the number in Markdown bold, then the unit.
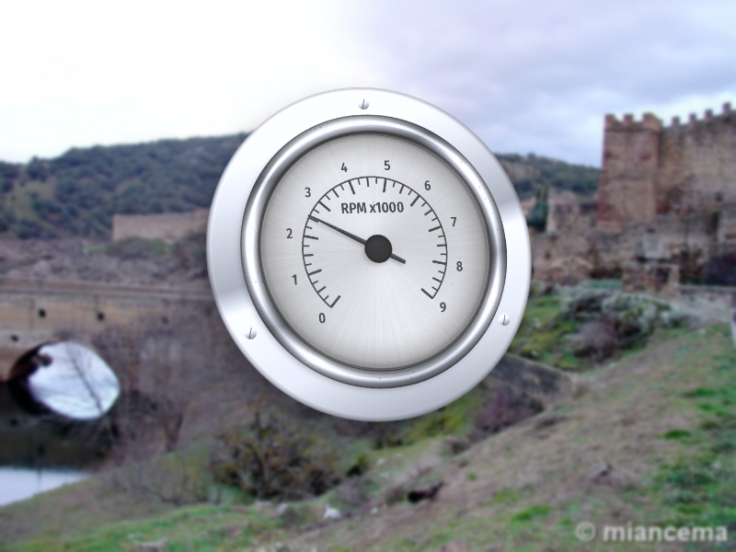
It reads **2500** rpm
